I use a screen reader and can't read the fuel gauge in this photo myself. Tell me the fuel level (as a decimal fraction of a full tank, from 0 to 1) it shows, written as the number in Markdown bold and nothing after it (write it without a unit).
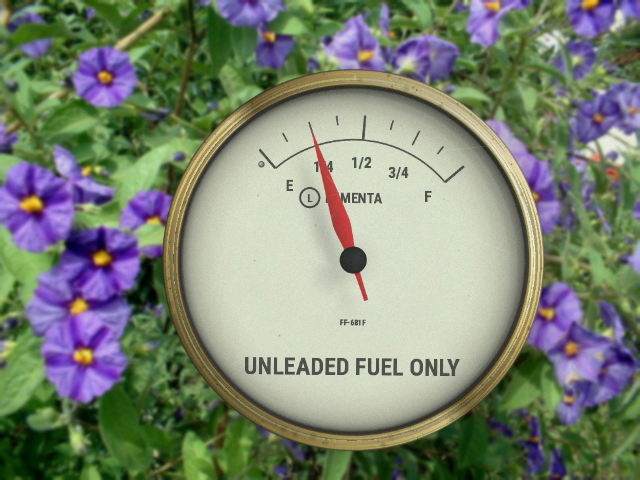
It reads **0.25**
